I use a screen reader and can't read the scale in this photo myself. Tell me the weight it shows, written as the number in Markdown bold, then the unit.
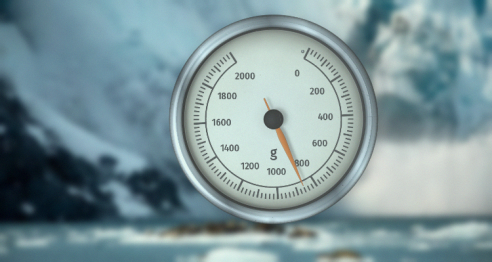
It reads **860** g
